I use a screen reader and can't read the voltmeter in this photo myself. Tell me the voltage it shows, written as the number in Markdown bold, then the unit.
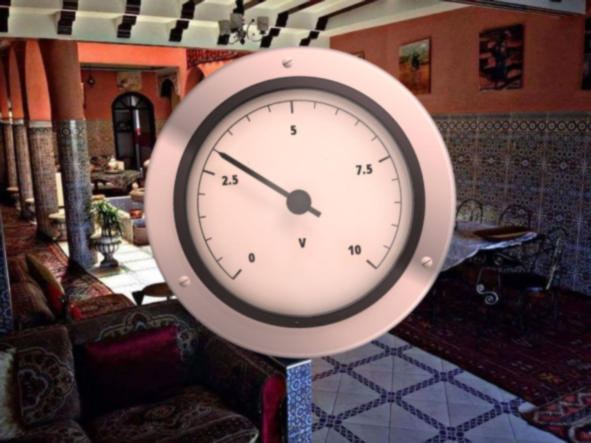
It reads **3** V
